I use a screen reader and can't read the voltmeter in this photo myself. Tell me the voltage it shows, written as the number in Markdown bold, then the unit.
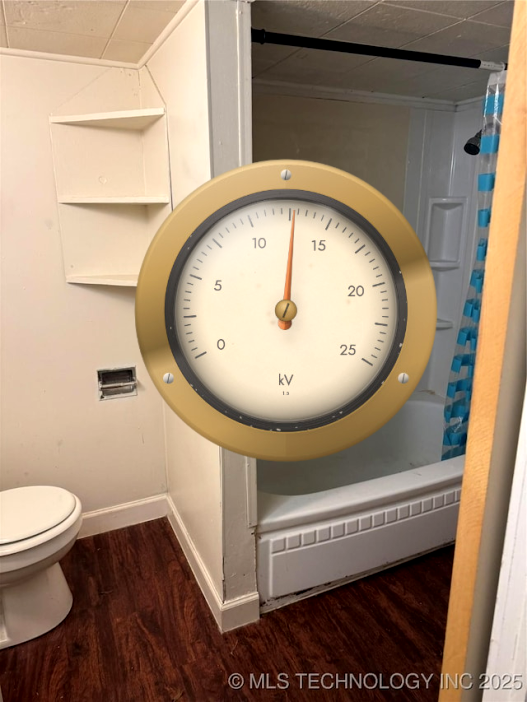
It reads **12.75** kV
